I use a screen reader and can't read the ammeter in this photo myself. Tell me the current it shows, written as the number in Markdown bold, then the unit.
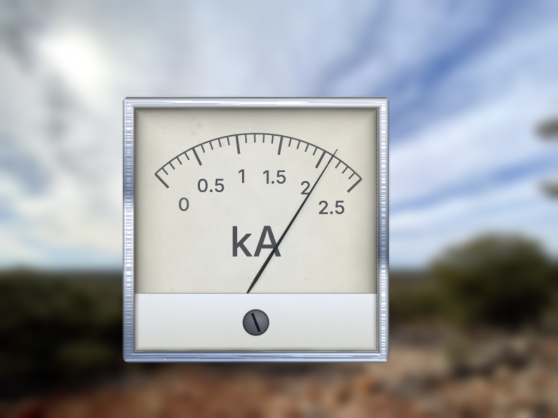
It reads **2.1** kA
